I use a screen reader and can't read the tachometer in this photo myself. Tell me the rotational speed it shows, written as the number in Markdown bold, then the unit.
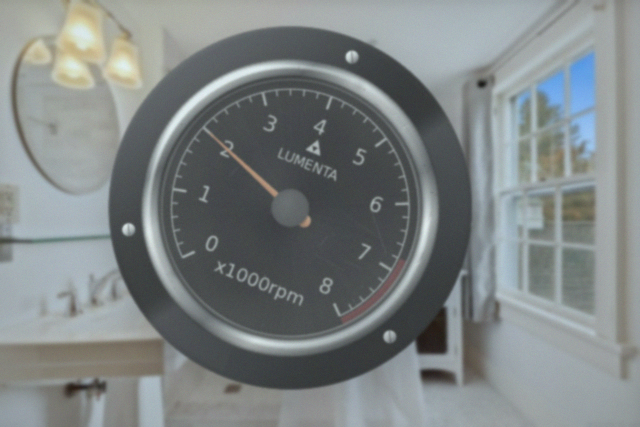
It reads **2000** rpm
